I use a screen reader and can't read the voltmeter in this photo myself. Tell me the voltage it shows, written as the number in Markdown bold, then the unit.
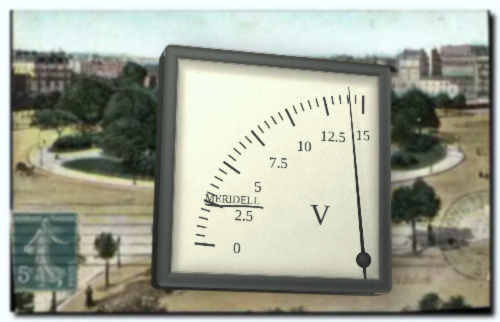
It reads **14** V
